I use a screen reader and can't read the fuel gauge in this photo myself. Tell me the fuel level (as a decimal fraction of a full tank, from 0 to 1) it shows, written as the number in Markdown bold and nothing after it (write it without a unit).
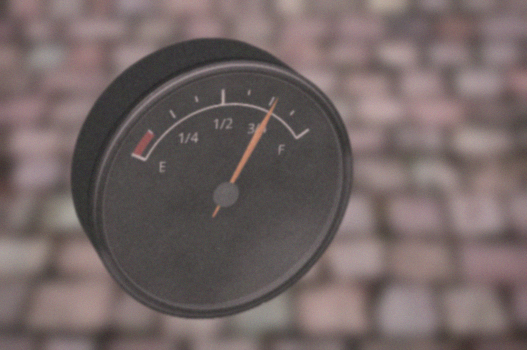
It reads **0.75**
